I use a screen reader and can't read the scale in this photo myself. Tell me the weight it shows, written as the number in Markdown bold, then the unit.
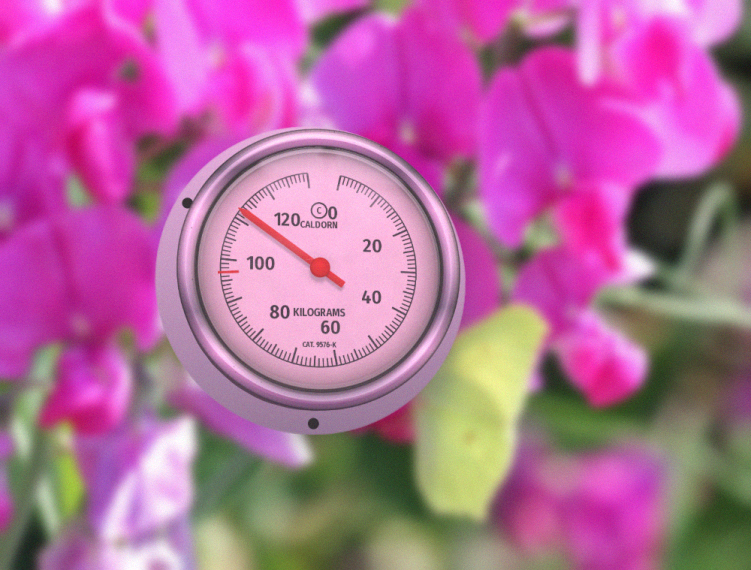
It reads **112** kg
